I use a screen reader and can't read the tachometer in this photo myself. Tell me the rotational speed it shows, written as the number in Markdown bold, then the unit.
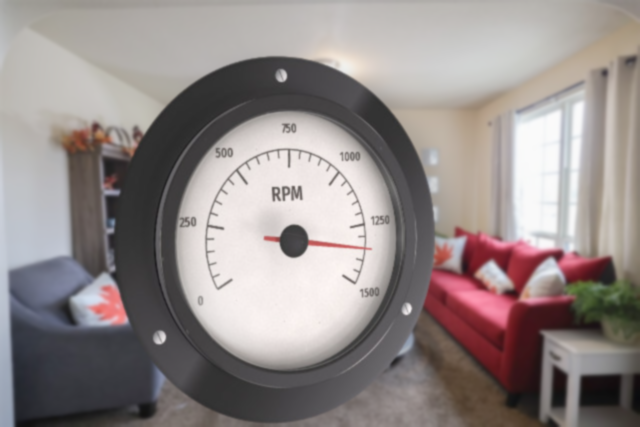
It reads **1350** rpm
